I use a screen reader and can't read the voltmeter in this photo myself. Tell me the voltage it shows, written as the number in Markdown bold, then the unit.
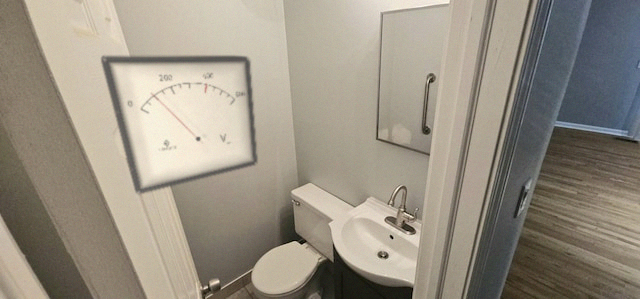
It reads **100** V
